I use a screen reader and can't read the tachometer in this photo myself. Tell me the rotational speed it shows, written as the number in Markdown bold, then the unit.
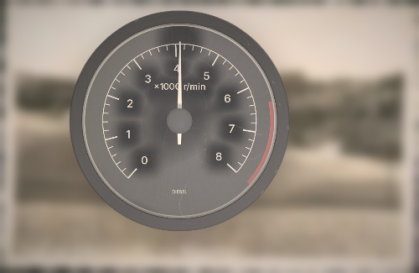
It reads **4100** rpm
